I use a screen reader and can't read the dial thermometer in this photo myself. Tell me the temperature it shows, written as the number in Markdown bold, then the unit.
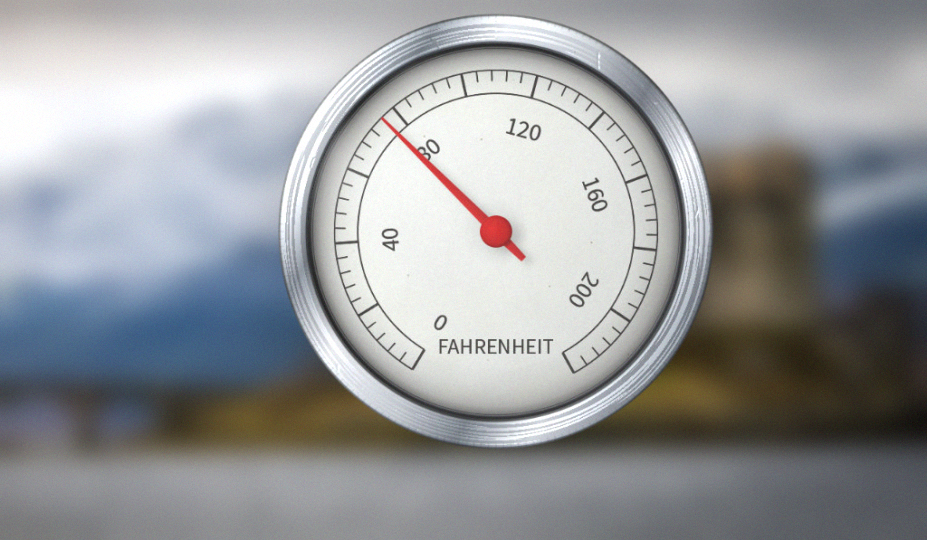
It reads **76** °F
